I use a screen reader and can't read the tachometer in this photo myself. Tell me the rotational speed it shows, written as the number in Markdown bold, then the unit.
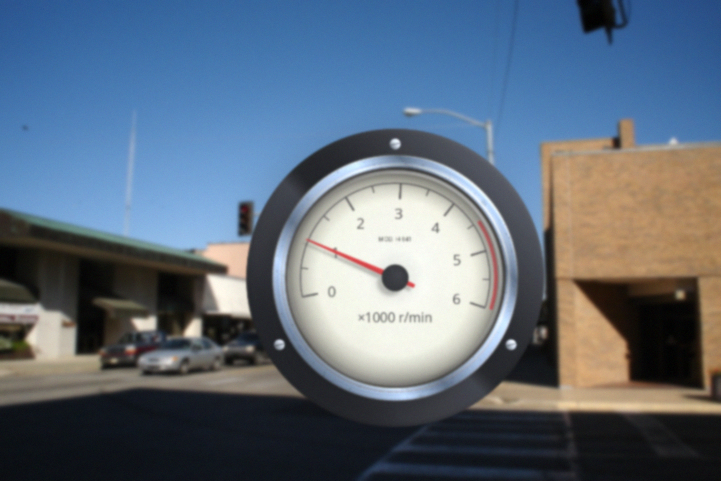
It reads **1000** rpm
